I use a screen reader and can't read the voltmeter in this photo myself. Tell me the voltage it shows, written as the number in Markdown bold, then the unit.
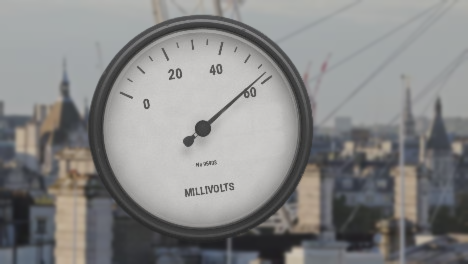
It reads **57.5** mV
